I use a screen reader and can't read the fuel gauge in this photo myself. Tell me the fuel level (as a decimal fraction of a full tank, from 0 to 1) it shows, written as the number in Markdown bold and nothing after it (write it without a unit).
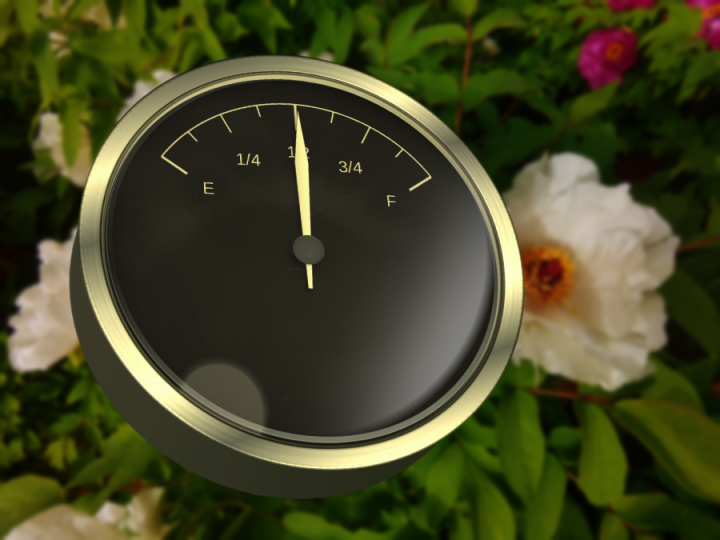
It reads **0.5**
